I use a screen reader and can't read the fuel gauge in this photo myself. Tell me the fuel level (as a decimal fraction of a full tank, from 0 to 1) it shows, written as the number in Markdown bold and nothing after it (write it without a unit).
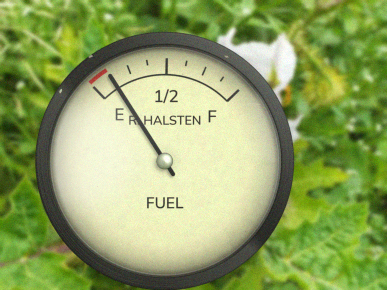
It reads **0.125**
